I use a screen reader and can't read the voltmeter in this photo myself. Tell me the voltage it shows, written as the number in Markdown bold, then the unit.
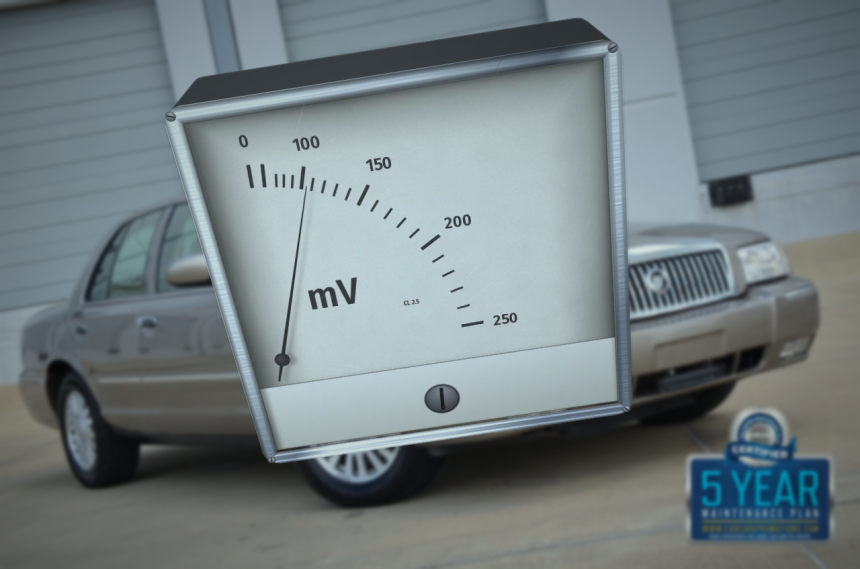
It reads **105** mV
